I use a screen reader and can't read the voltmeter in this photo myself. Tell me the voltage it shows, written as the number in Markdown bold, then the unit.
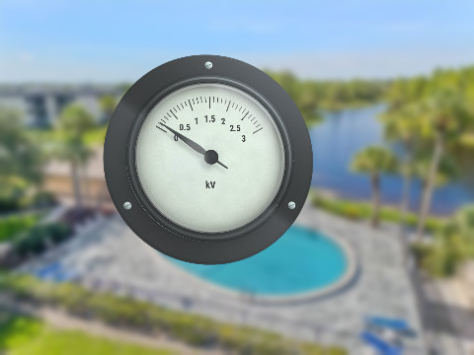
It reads **0.1** kV
